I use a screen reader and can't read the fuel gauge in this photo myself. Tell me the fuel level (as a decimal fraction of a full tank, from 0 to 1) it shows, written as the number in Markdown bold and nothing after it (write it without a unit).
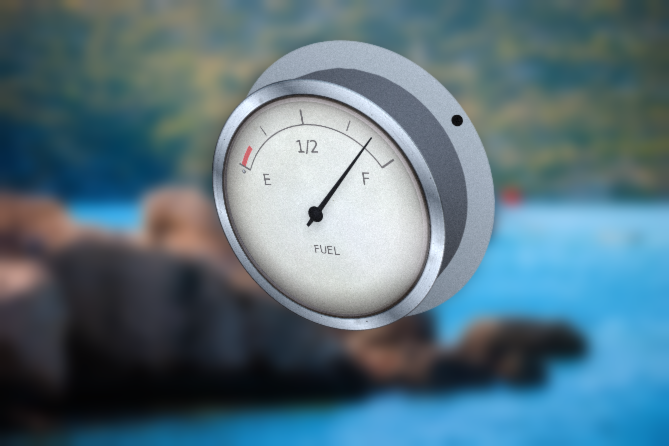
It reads **0.875**
